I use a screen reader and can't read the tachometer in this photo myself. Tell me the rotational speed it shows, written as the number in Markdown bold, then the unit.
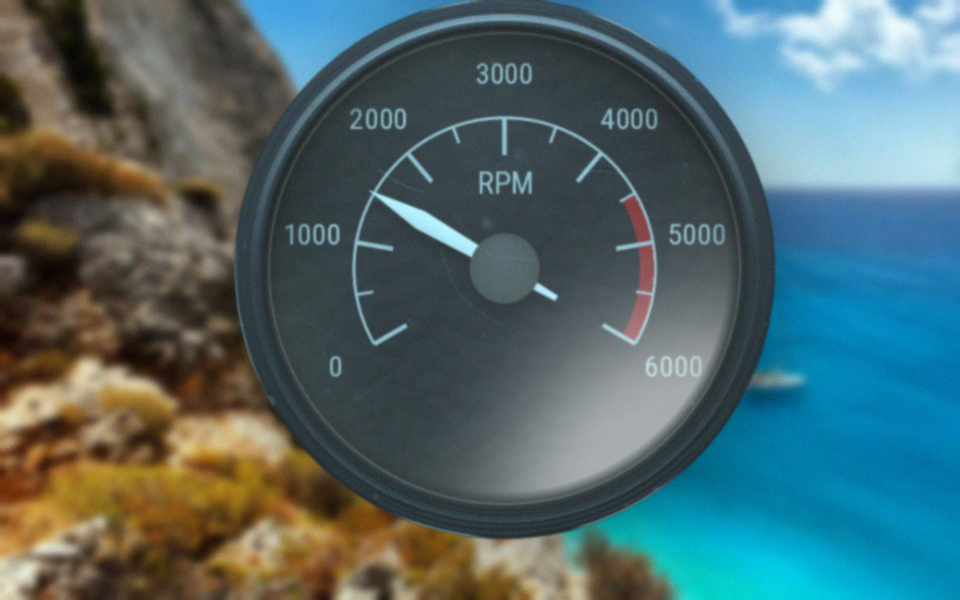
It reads **1500** rpm
